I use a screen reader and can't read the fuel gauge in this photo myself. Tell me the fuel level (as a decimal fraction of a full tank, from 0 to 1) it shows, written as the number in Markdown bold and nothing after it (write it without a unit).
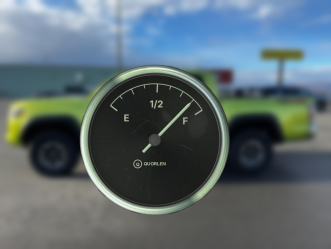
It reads **0.875**
